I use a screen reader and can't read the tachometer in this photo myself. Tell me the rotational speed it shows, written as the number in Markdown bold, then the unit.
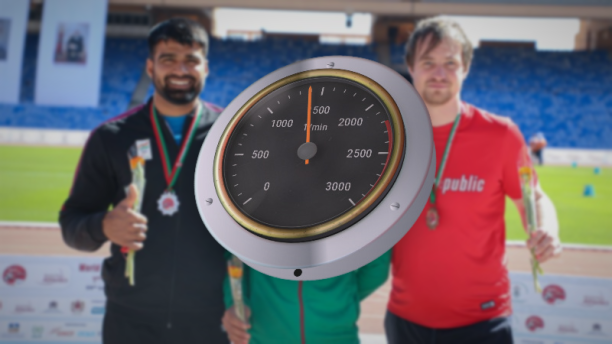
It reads **1400** rpm
